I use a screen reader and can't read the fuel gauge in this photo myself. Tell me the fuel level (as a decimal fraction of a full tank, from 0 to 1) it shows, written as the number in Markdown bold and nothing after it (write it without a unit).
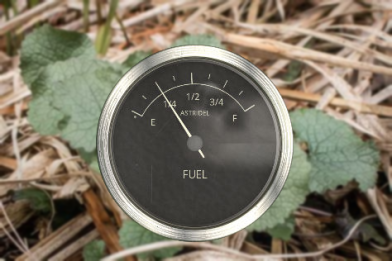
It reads **0.25**
